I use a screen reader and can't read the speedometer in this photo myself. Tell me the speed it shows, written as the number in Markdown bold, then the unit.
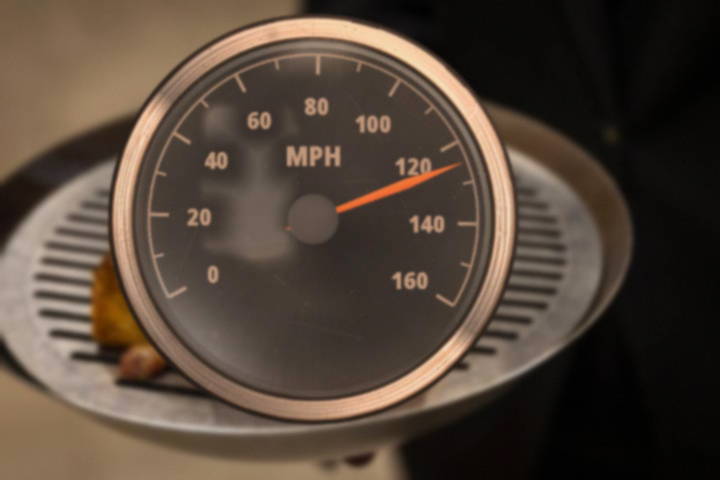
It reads **125** mph
